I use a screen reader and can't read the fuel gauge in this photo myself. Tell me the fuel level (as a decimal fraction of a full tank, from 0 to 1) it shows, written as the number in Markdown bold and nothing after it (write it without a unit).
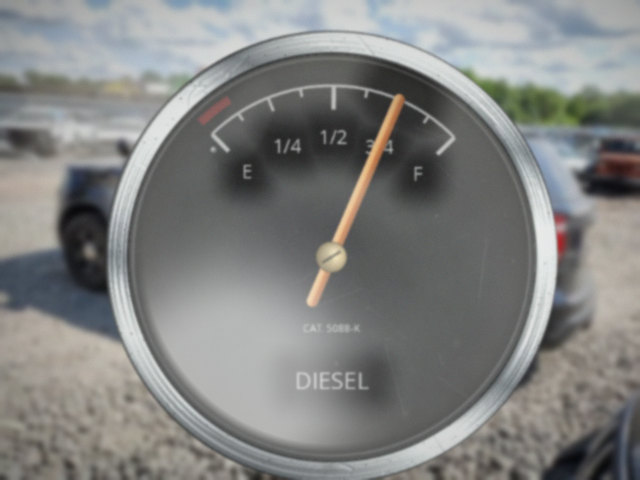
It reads **0.75**
